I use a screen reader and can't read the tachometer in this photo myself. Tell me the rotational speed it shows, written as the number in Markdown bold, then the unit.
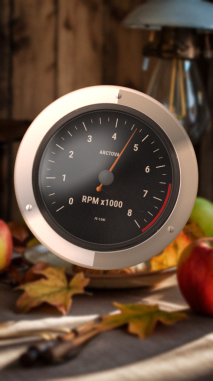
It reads **4625** rpm
